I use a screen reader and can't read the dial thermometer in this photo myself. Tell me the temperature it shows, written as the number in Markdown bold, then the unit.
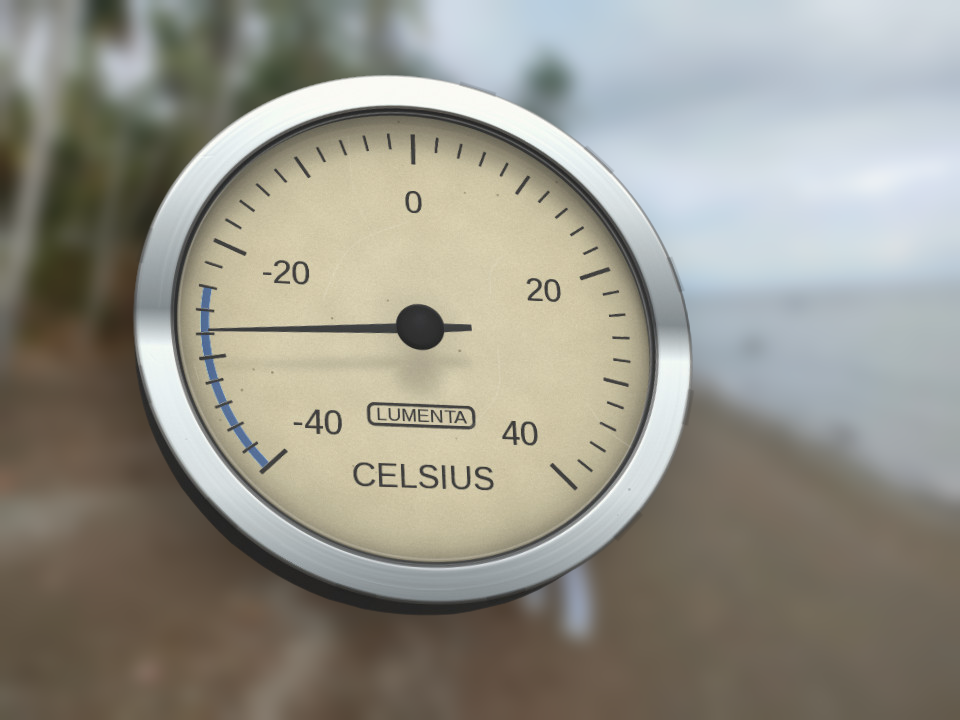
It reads **-28** °C
